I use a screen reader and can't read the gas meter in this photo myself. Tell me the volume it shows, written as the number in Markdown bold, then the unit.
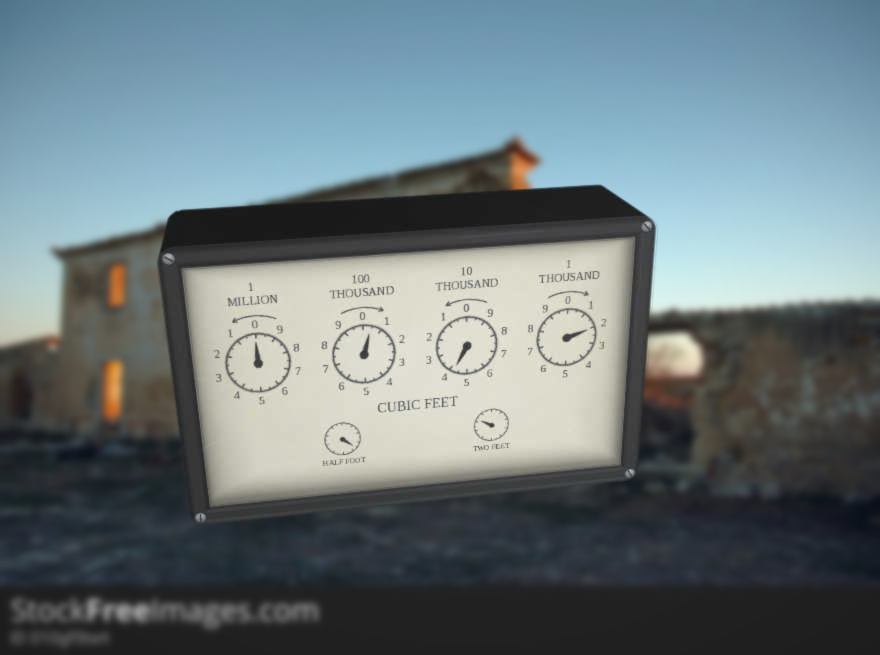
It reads **4200** ft³
